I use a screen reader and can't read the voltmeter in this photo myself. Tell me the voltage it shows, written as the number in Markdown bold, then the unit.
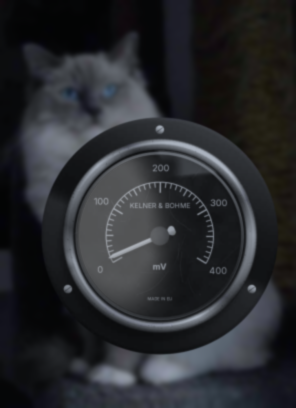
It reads **10** mV
